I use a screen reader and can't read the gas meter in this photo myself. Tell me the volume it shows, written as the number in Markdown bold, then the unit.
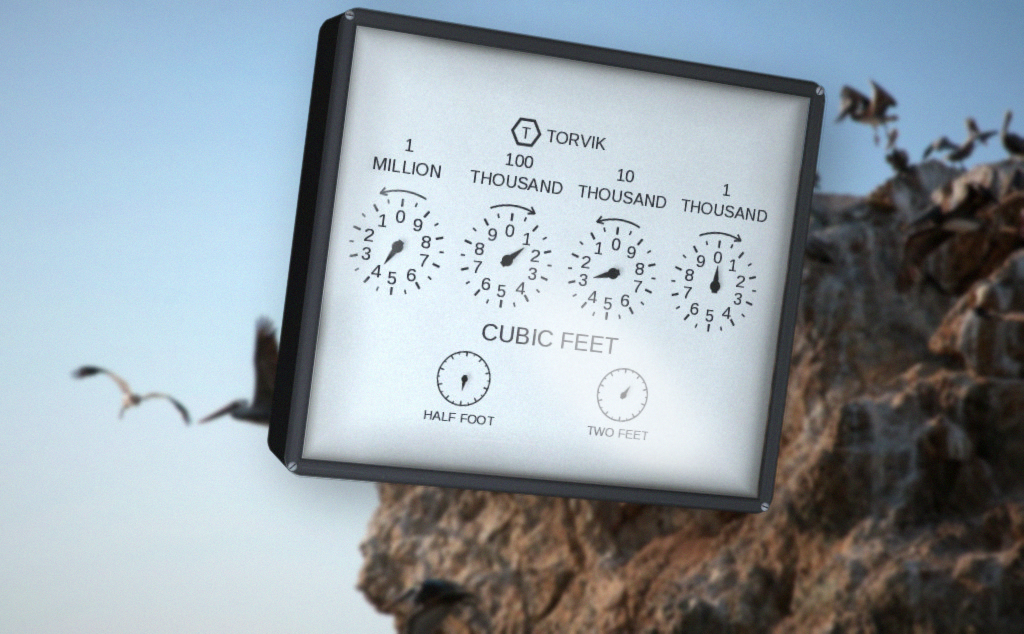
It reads **413000** ft³
